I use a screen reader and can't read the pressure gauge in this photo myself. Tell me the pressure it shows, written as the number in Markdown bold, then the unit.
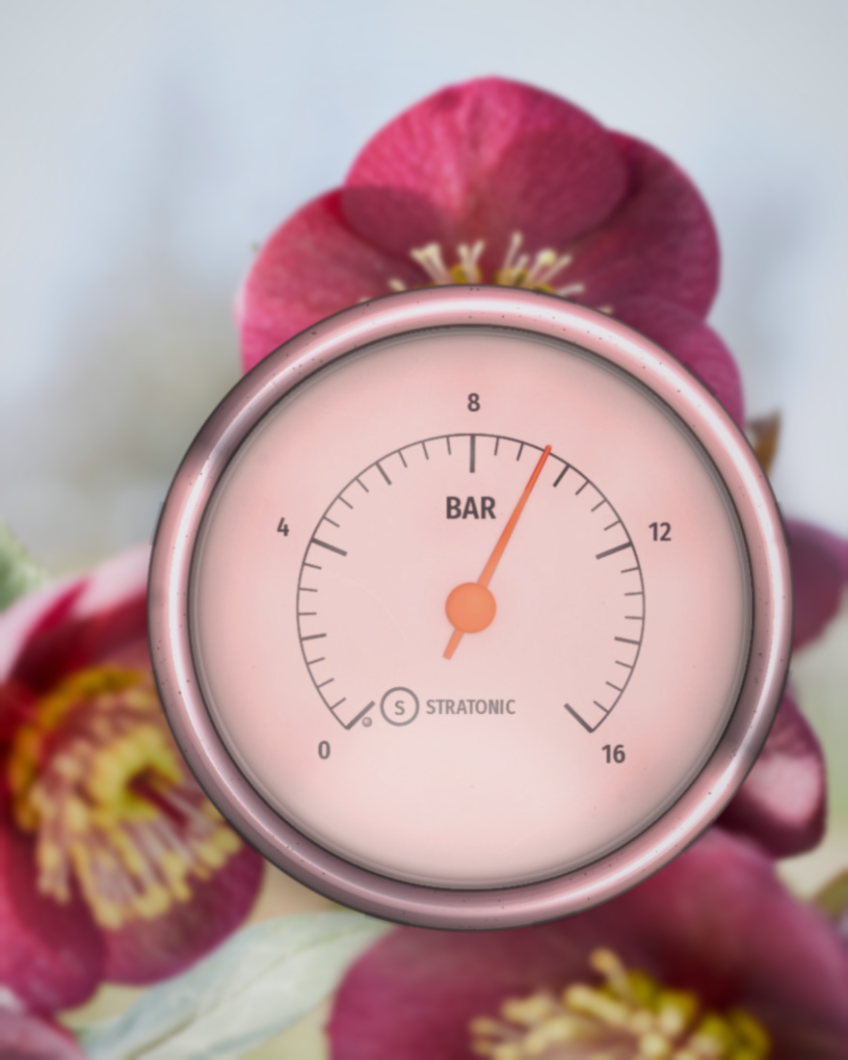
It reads **9.5** bar
